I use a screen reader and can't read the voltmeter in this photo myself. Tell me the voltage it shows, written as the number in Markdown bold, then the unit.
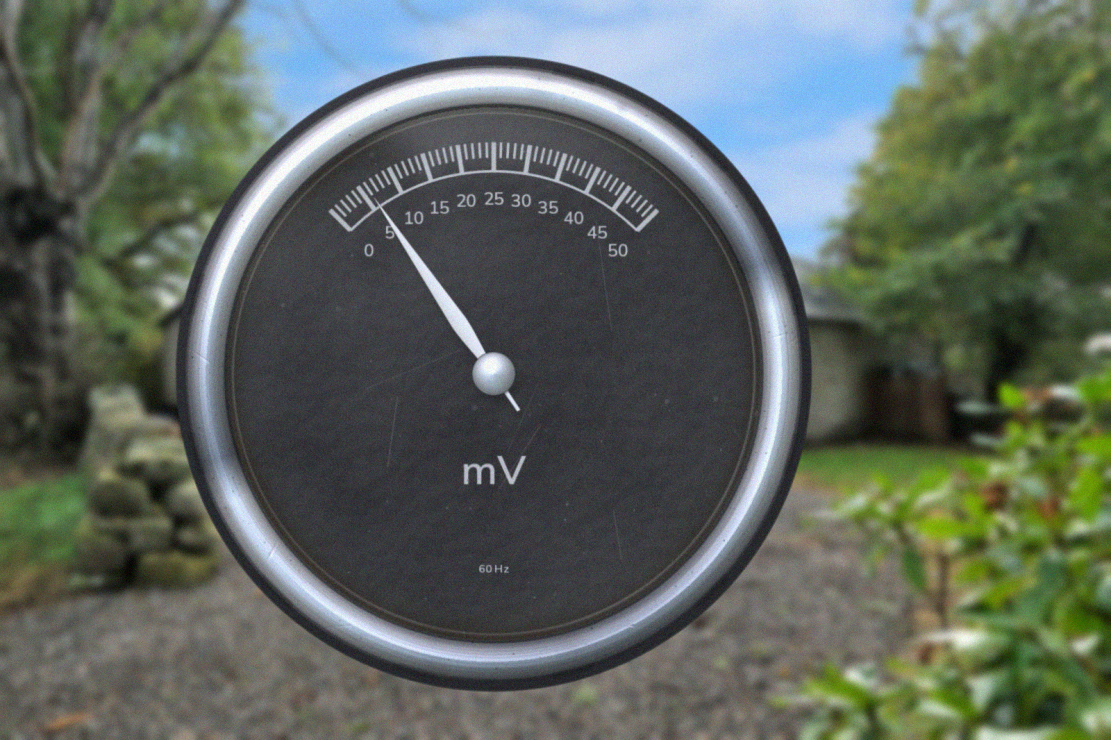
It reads **6** mV
